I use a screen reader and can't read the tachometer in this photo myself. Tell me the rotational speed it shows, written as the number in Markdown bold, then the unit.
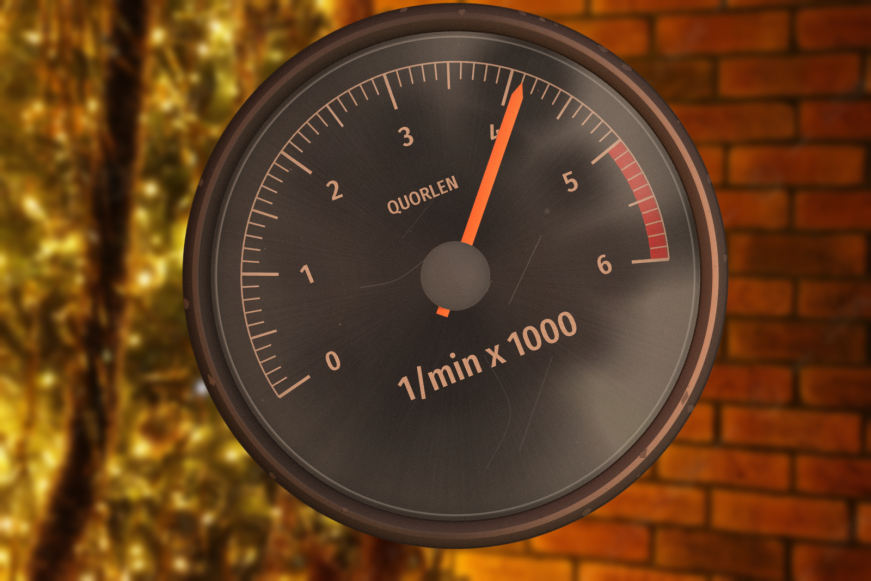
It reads **4100** rpm
